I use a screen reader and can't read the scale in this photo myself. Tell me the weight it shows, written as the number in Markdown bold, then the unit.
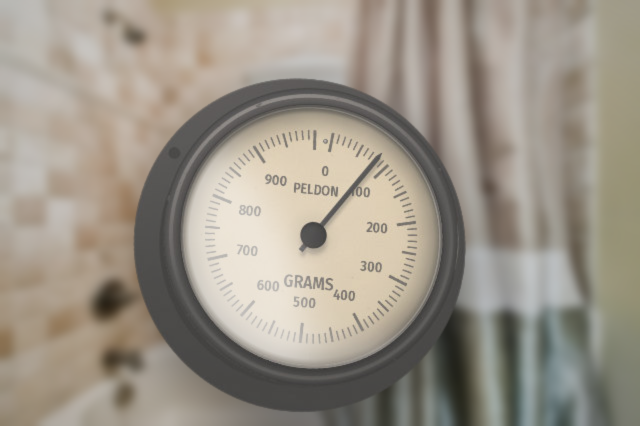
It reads **80** g
